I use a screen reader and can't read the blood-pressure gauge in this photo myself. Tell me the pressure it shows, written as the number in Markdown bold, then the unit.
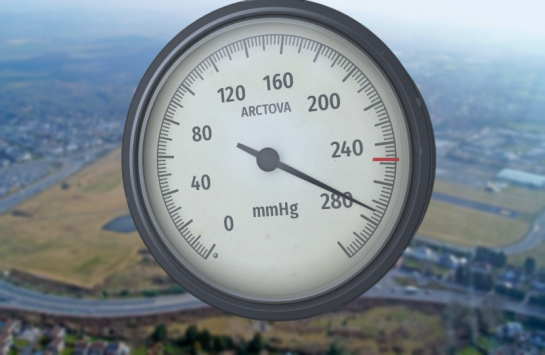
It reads **274** mmHg
